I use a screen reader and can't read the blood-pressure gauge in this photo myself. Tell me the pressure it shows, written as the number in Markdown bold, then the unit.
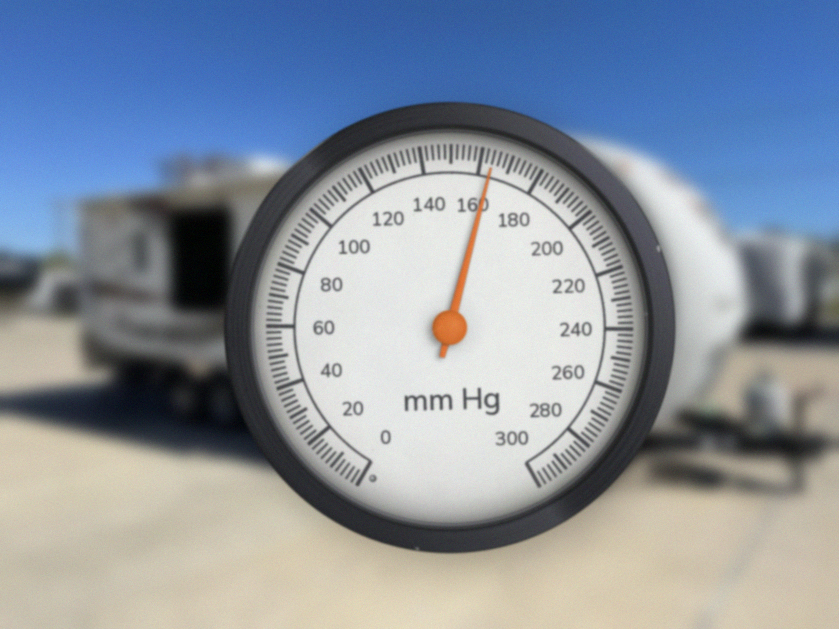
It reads **164** mmHg
